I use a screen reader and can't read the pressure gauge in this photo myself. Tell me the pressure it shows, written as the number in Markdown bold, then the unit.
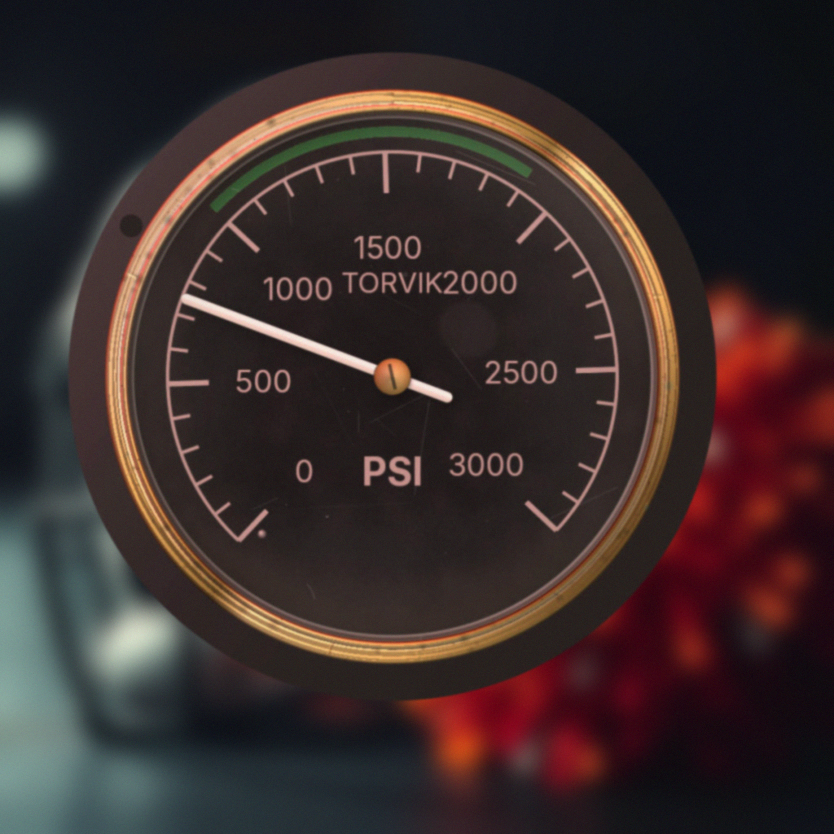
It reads **750** psi
